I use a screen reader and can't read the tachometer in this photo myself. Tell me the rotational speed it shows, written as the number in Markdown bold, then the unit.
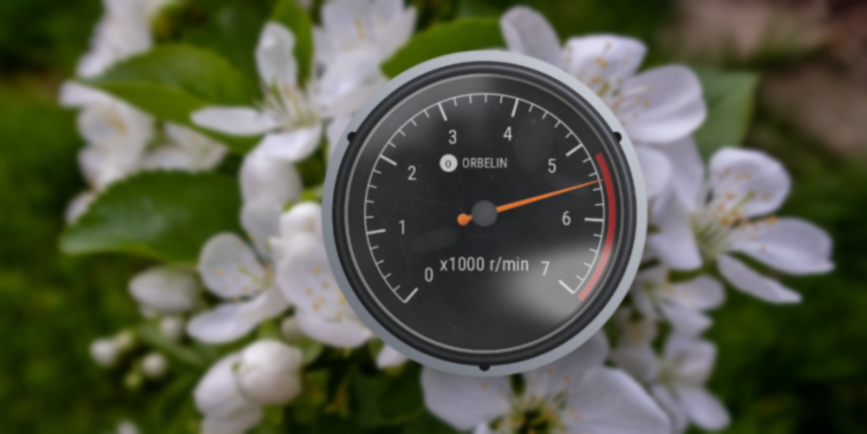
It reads **5500** rpm
